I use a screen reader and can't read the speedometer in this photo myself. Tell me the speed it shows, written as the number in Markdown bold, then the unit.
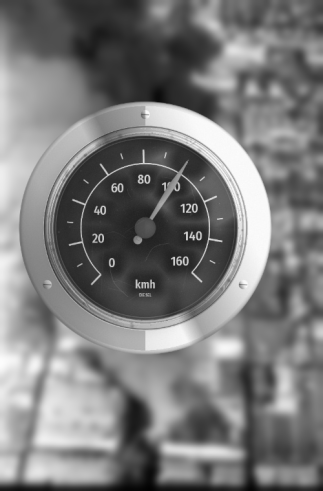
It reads **100** km/h
